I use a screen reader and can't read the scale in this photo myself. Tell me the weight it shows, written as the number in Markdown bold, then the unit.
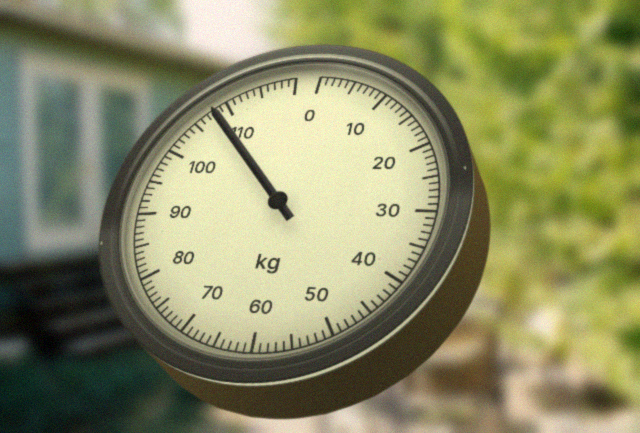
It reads **108** kg
